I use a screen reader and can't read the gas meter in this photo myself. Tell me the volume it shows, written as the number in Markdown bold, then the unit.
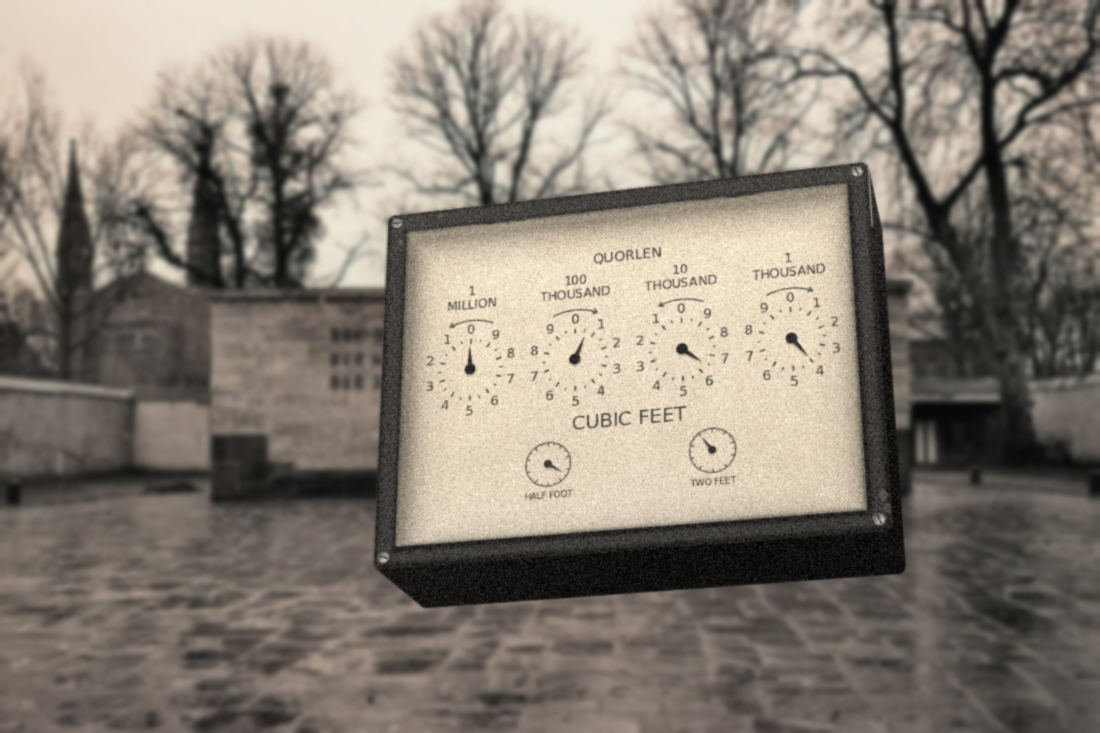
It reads **6400** ft³
